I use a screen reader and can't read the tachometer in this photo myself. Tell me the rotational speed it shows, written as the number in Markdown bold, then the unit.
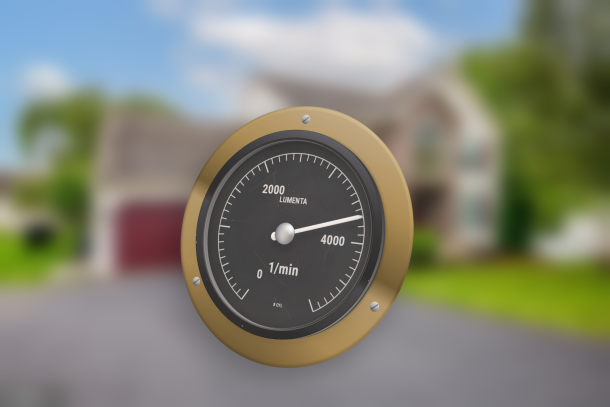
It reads **3700** rpm
